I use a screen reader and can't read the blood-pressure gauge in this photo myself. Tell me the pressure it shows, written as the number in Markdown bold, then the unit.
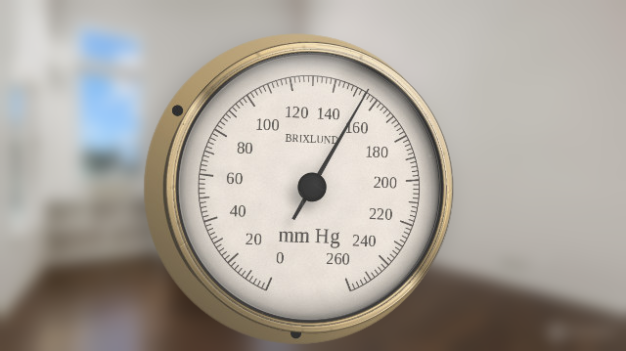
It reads **154** mmHg
